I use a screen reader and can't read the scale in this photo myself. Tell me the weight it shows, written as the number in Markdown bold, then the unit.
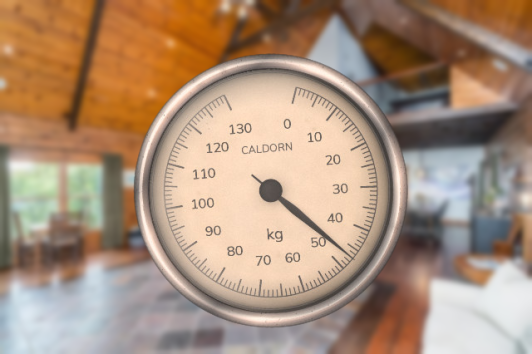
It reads **47** kg
